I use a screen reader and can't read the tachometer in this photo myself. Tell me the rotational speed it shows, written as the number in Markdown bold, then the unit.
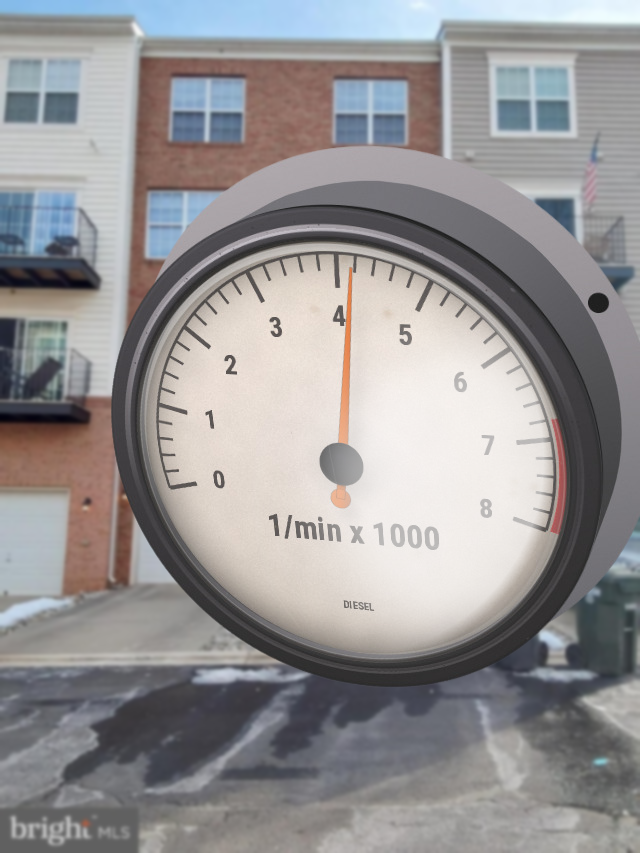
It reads **4200** rpm
